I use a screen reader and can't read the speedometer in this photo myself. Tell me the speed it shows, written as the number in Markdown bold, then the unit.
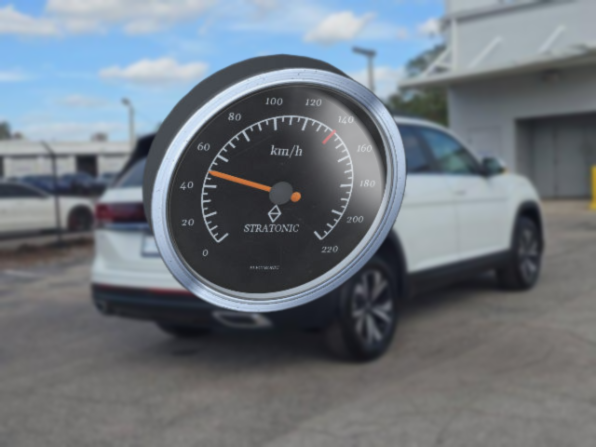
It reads **50** km/h
